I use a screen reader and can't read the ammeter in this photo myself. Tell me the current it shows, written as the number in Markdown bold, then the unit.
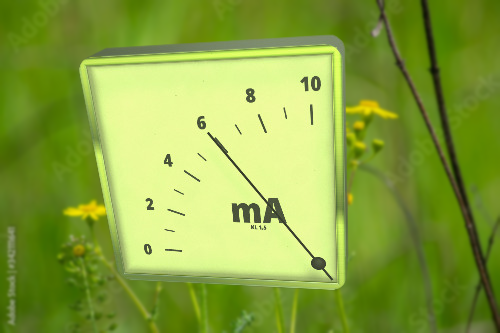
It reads **6** mA
